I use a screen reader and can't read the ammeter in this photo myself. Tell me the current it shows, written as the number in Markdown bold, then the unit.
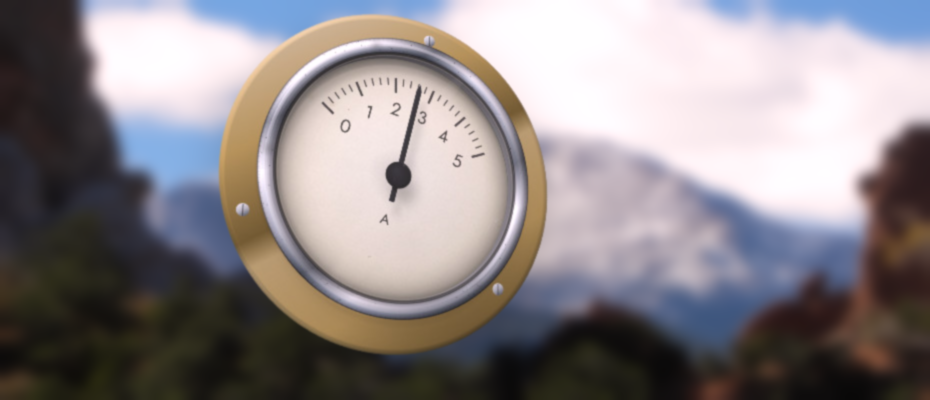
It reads **2.6** A
